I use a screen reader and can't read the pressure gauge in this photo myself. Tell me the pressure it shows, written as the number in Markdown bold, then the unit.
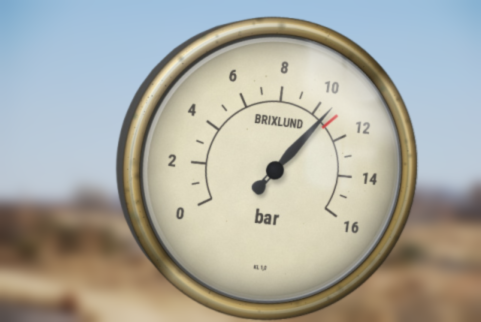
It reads **10.5** bar
